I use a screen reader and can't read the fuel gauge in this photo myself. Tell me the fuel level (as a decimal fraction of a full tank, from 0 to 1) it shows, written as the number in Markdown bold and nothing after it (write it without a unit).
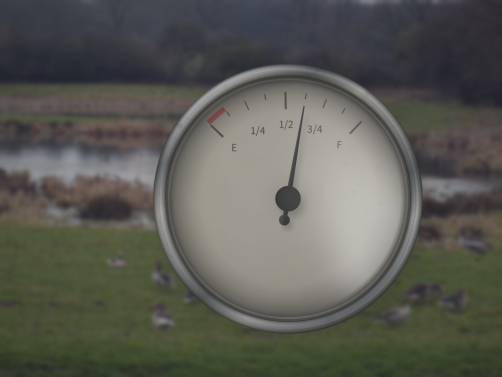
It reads **0.625**
